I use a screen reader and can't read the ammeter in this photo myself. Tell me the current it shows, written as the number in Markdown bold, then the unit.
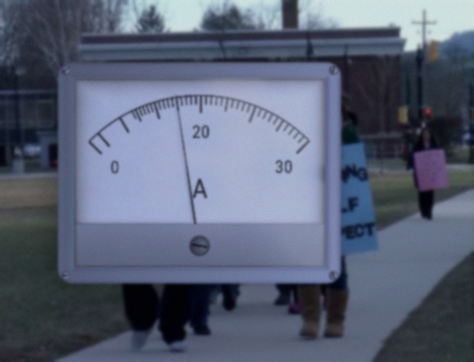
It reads **17.5** A
